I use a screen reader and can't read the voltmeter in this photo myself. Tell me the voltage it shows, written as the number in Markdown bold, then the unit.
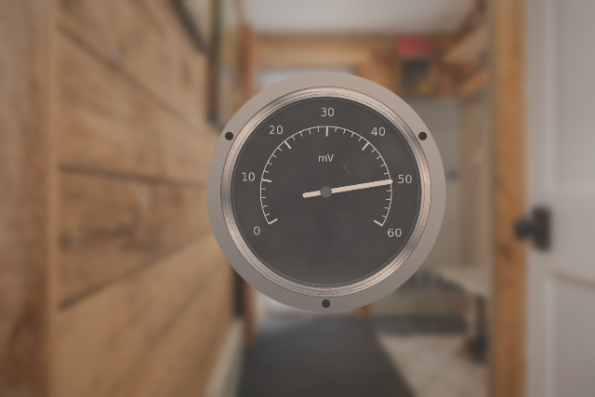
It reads **50** mV
